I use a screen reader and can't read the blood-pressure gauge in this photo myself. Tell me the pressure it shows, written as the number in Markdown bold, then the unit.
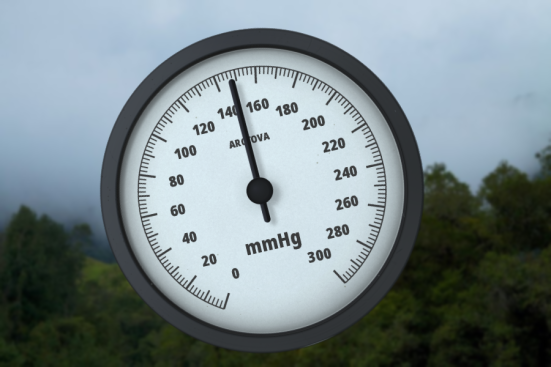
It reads **148** mmHg
